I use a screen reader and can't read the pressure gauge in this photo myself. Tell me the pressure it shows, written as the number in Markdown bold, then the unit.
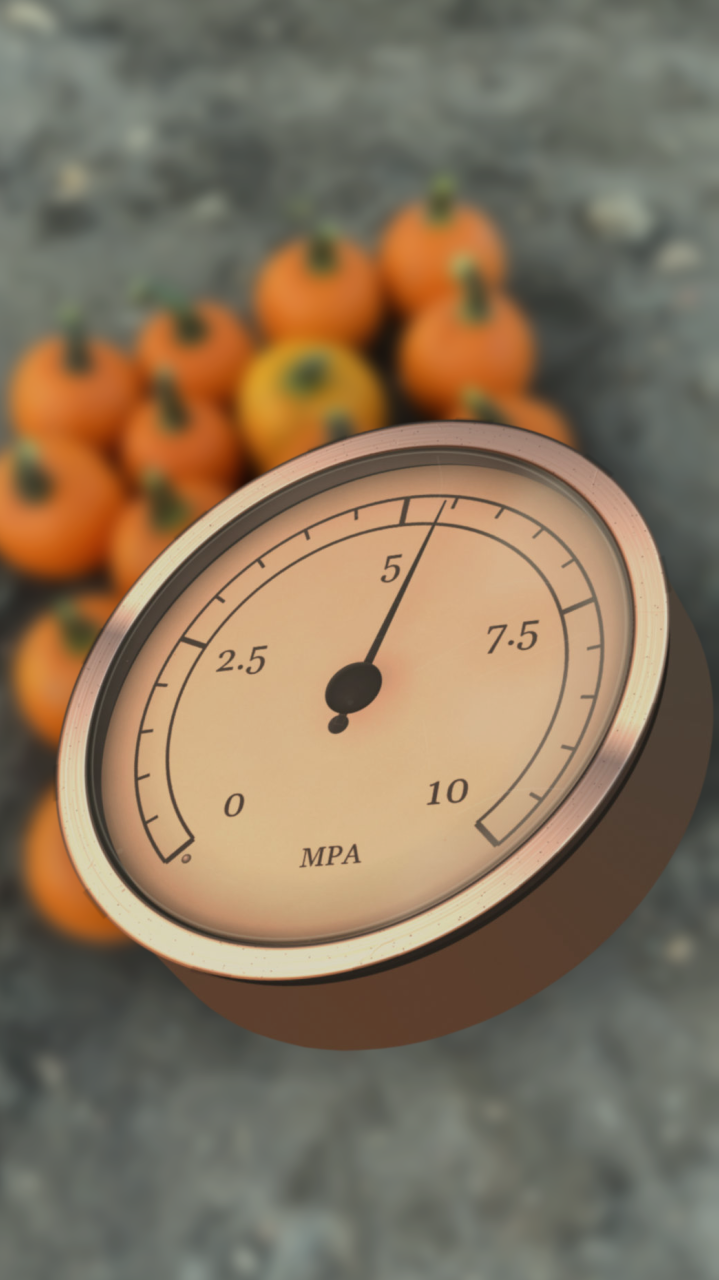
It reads **5.5** MPa
